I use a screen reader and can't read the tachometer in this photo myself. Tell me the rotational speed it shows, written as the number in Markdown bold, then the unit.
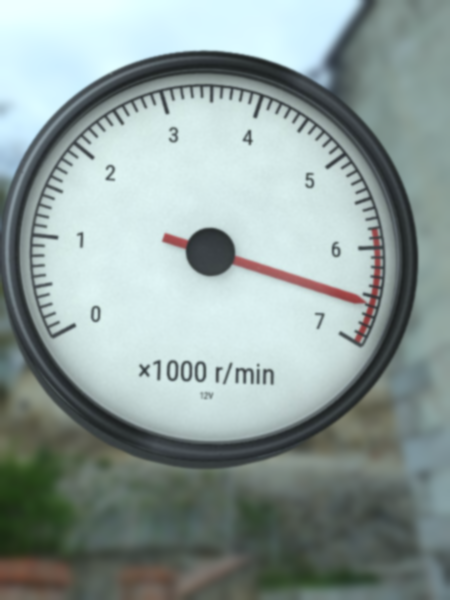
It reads **6600** rpm
